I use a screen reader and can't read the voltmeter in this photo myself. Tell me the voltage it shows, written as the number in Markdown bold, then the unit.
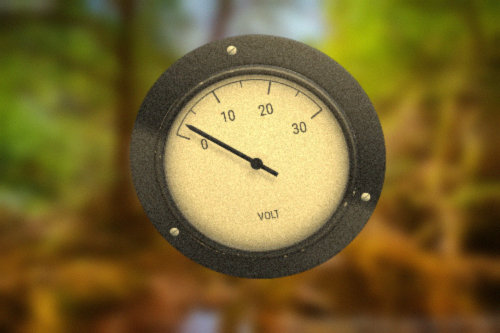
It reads **2.5** V
